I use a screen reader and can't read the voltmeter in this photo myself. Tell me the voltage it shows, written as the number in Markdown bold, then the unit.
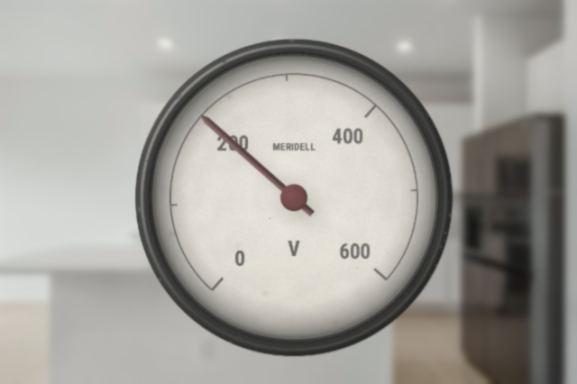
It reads **200** V
